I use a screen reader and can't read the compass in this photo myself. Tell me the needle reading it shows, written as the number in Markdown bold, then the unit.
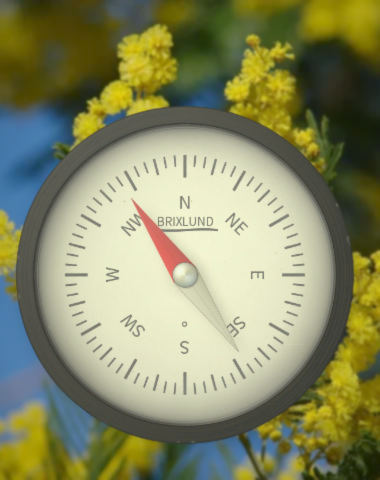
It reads **325** °
